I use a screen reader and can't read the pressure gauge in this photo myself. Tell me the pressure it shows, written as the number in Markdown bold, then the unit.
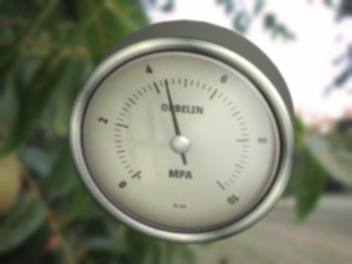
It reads **4.4** MPa
